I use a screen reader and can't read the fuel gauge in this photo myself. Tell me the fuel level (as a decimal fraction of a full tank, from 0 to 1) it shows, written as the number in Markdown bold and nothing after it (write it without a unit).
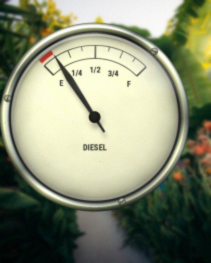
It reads **0.125**
